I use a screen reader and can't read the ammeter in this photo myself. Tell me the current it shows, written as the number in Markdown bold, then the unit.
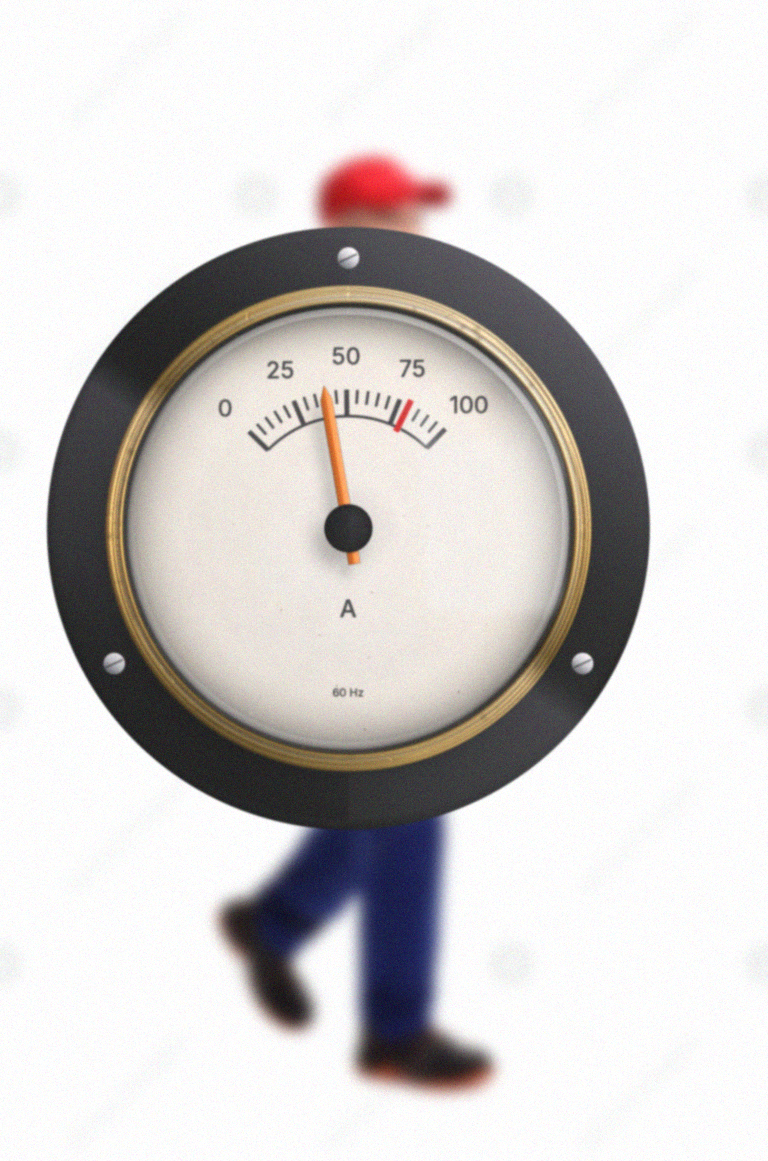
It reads **40** A
